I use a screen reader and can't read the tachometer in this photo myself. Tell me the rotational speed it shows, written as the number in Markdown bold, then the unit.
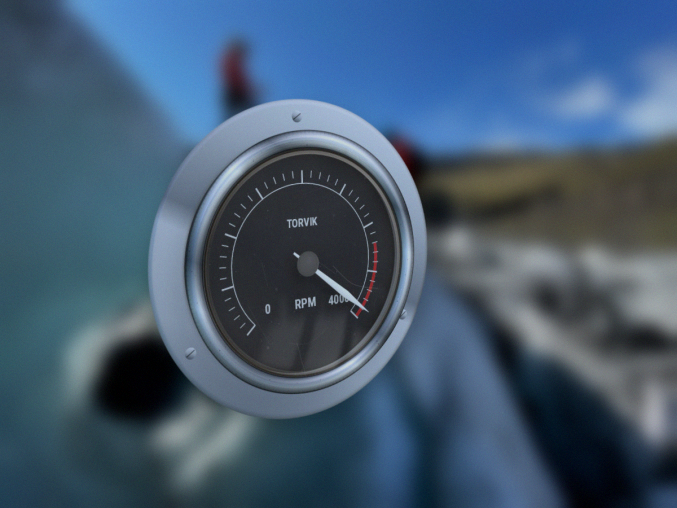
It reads **3900** rpm
